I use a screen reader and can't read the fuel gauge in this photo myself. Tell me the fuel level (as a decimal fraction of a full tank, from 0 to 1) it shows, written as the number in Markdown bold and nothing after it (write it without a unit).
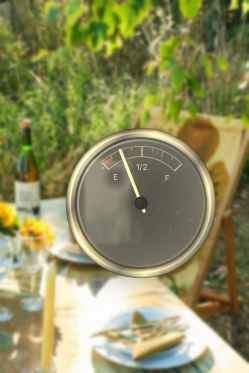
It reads **0.25**
